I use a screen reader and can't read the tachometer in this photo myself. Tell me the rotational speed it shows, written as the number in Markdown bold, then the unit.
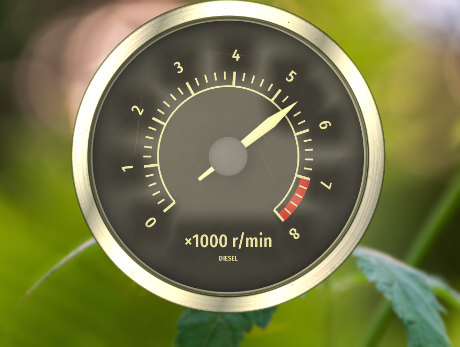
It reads **5400** rpm
